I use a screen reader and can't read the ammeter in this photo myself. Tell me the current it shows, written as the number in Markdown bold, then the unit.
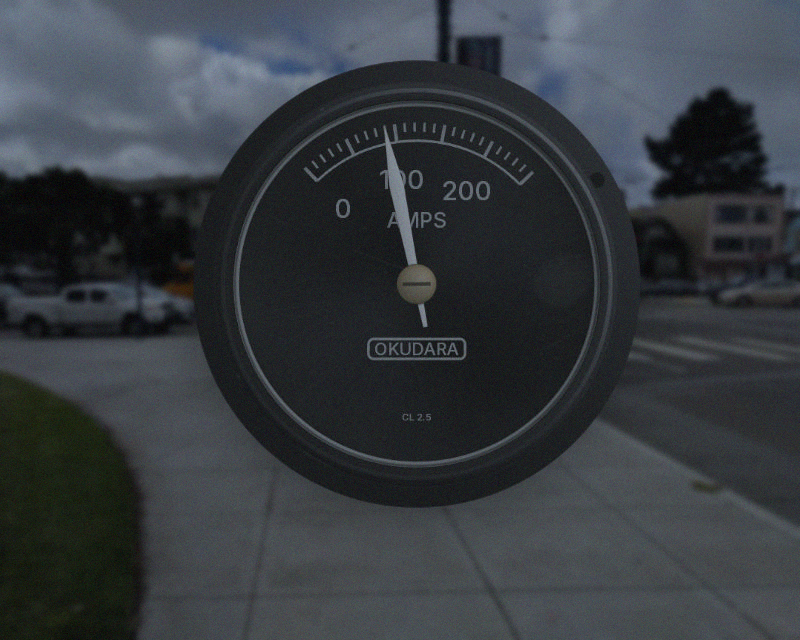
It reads **90** A
